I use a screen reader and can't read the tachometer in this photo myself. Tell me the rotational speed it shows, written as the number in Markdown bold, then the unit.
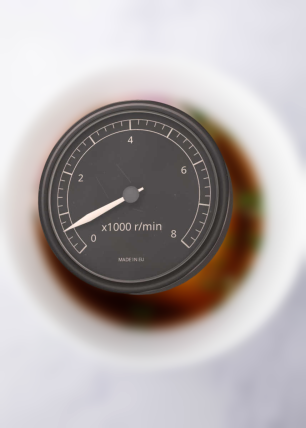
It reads **600** rpm
